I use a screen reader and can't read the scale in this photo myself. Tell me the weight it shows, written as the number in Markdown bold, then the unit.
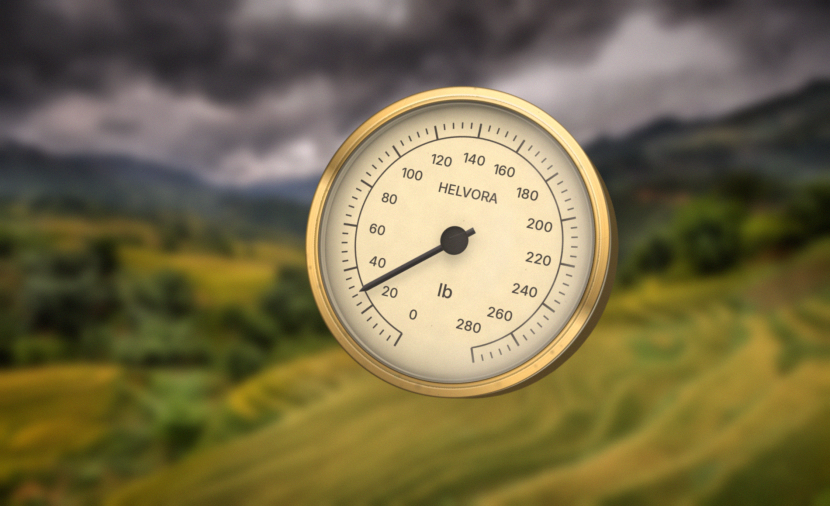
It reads **28** lb
